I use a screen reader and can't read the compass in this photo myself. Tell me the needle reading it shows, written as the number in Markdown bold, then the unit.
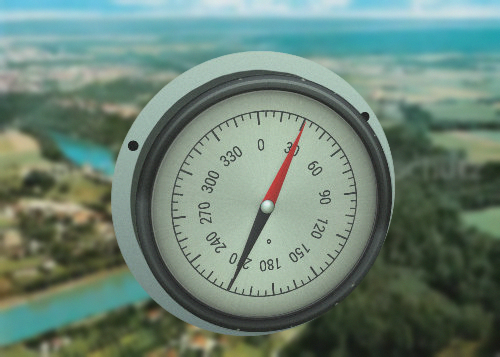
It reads **30** °
